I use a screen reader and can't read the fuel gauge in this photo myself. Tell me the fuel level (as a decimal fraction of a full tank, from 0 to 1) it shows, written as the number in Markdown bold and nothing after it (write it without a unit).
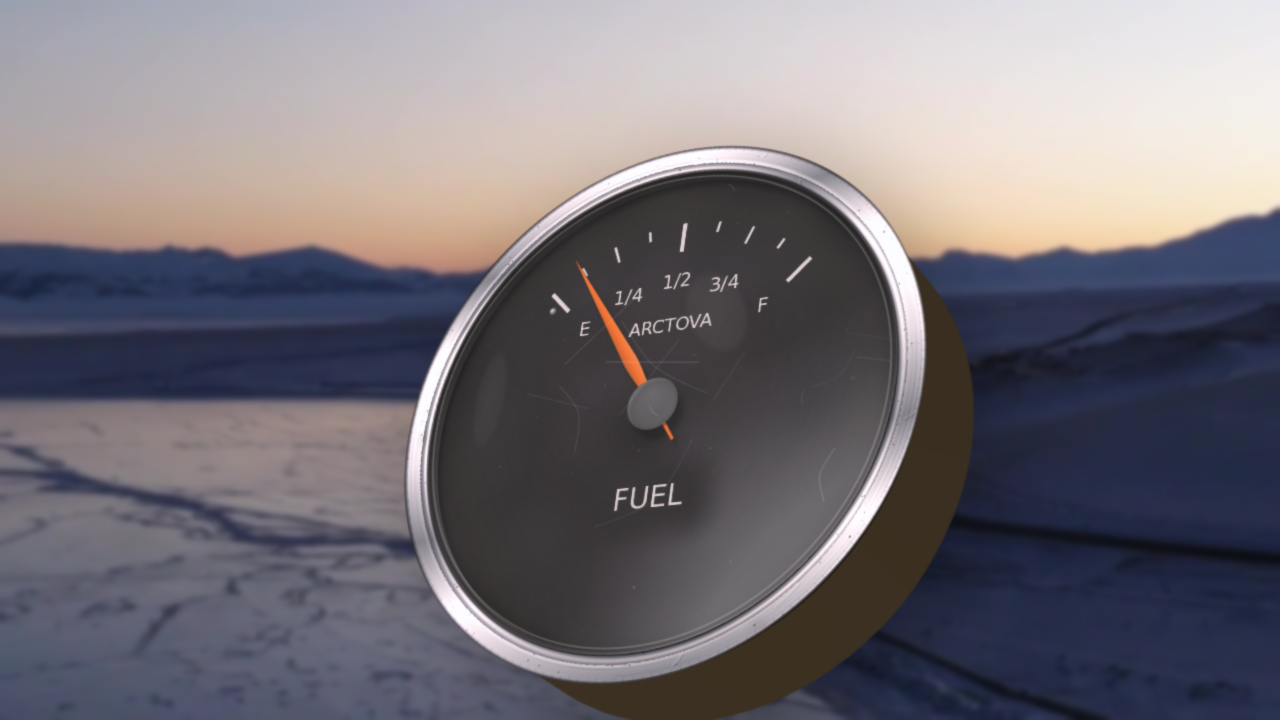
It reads **0.125**
